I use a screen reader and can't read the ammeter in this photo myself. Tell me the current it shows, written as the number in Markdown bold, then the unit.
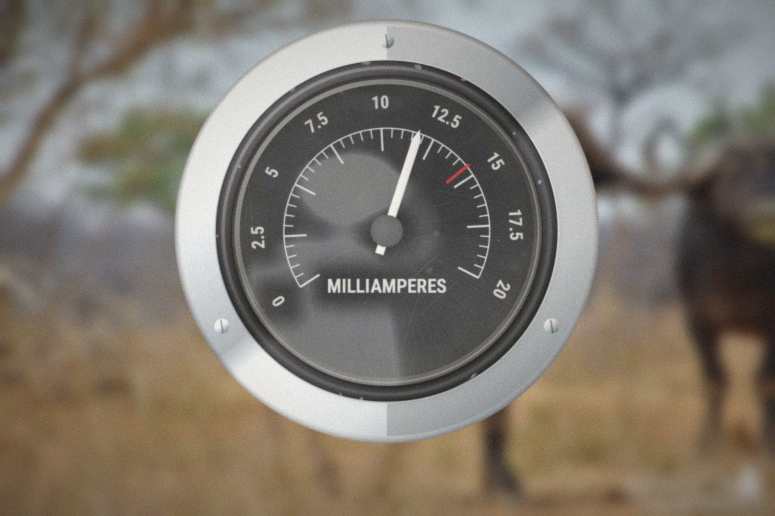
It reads **11.75** mA
